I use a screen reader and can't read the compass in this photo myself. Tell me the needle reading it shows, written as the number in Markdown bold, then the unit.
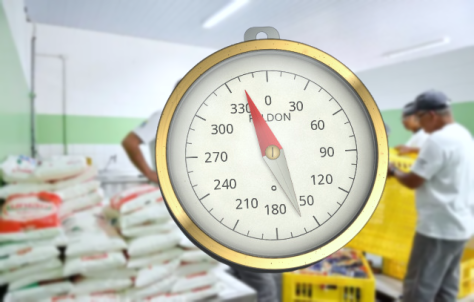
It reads **340** °
